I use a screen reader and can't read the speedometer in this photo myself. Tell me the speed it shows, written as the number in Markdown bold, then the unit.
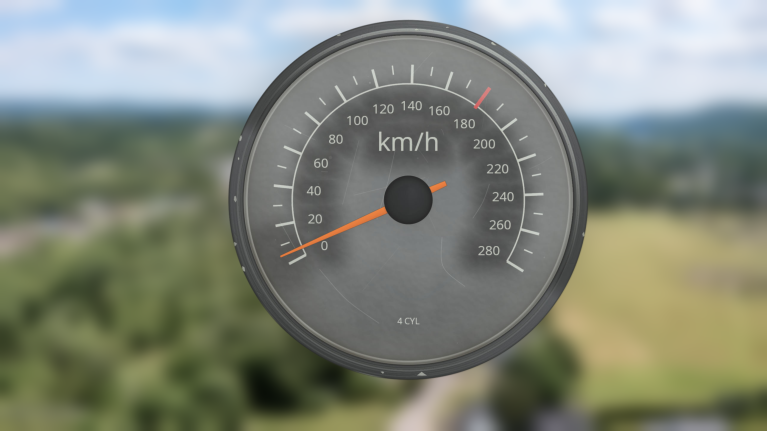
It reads **5** km/h
